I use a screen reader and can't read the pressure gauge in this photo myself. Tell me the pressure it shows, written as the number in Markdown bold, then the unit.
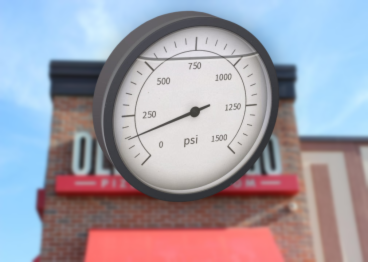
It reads **150** psi
